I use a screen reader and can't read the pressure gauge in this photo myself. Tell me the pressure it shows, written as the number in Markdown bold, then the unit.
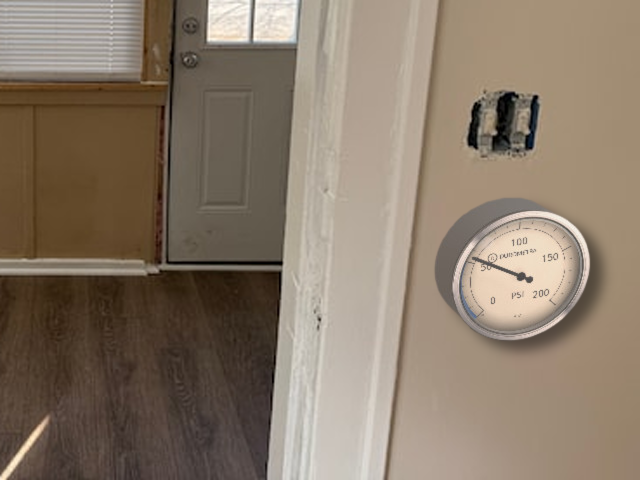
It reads **55** psi
